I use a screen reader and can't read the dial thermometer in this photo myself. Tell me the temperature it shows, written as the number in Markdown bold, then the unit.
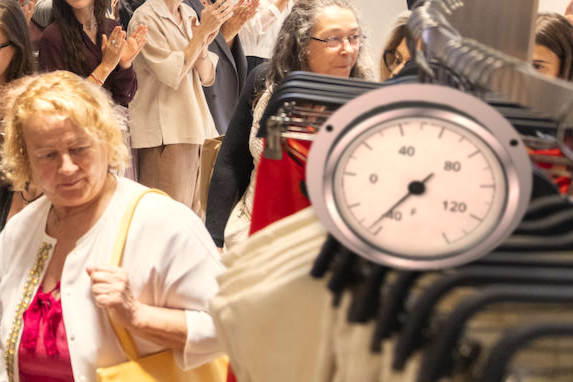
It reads **-35** °F
